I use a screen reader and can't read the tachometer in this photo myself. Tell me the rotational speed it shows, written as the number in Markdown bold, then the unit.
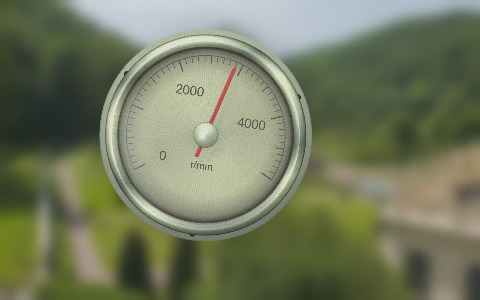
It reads **2900** rpm
